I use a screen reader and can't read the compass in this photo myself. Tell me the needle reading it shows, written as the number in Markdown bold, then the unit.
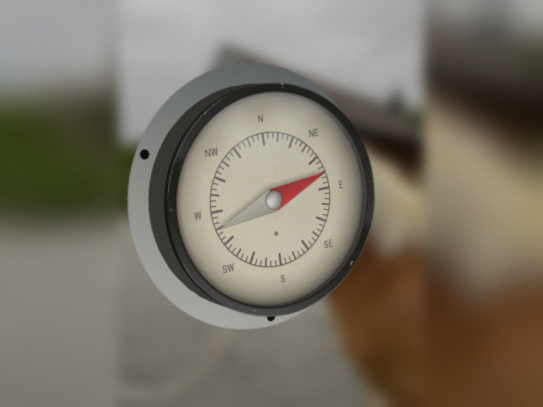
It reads **75** °
